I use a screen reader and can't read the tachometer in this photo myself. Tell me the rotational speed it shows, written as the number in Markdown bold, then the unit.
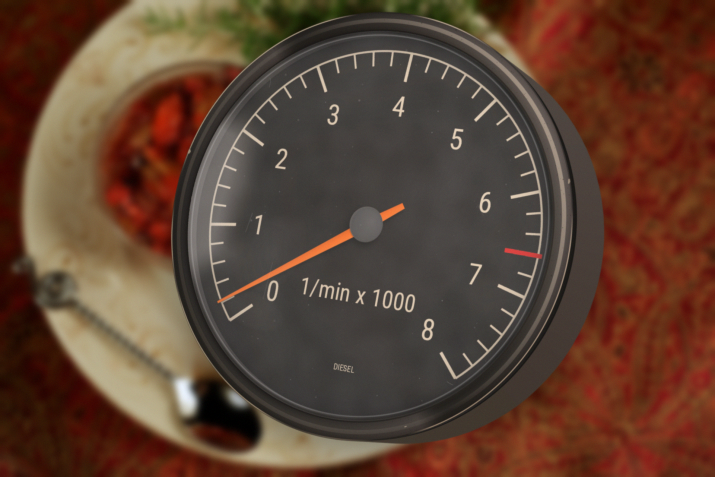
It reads **200** rpm
